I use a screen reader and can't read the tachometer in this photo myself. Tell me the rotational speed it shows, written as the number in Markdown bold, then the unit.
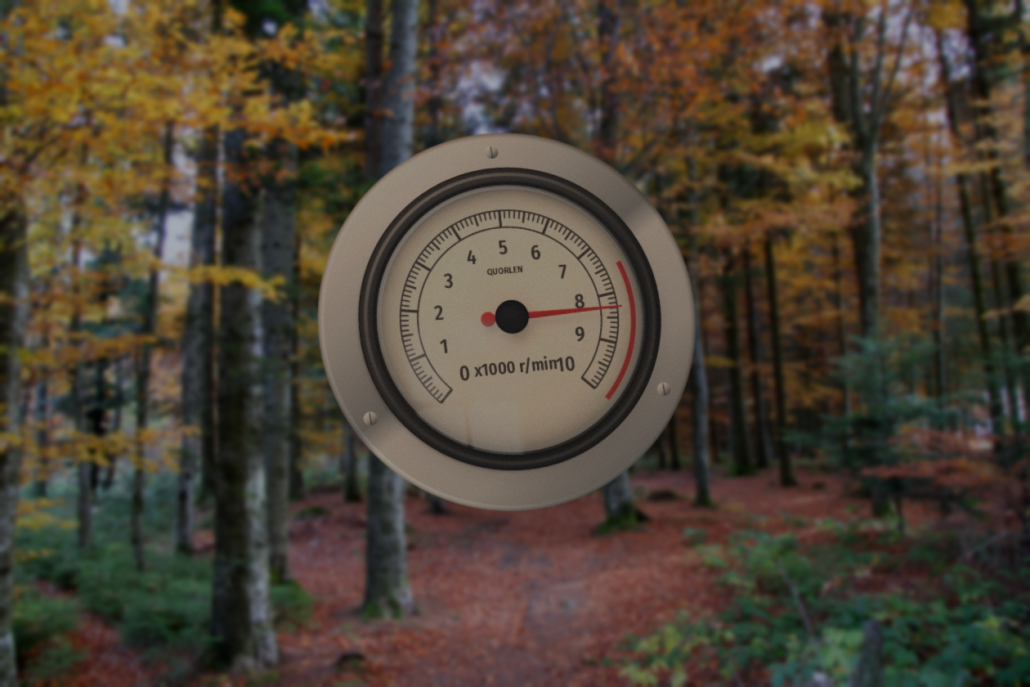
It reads **8300** rpm
